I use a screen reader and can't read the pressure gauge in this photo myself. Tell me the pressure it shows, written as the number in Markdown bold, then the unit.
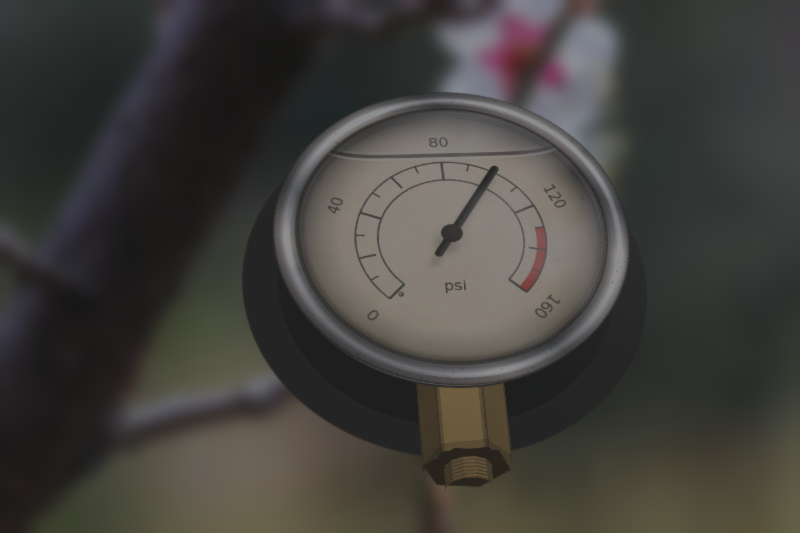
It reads **100** psi
